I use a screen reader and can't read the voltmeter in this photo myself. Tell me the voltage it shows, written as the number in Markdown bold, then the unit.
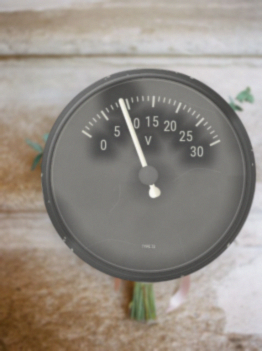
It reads **9** V
